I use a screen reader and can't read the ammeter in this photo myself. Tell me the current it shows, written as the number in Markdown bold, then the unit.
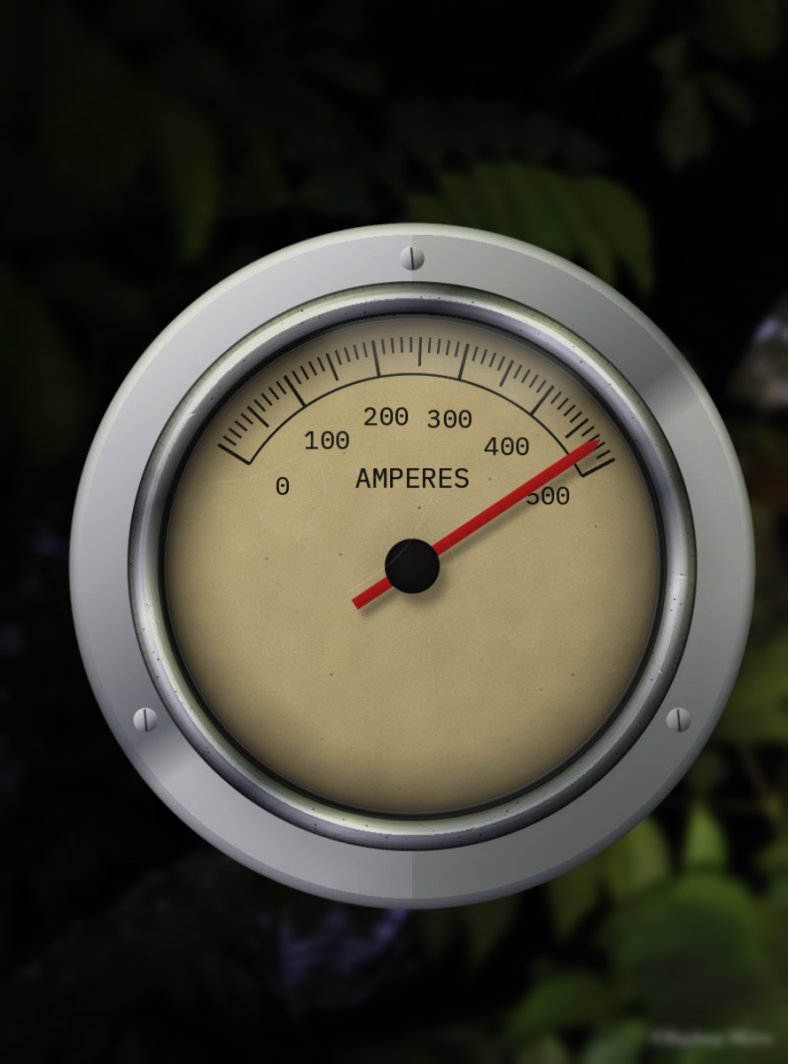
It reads **475** A
